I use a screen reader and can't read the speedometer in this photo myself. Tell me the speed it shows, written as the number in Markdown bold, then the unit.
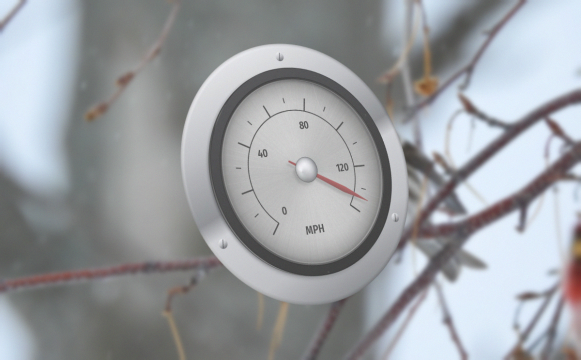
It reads **135** mph
